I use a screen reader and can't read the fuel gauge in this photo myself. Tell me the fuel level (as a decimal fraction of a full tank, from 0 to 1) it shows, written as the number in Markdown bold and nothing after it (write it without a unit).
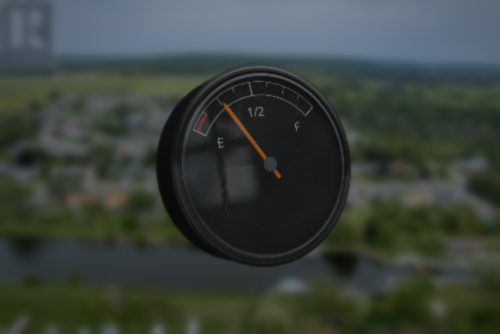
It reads **0.25**
